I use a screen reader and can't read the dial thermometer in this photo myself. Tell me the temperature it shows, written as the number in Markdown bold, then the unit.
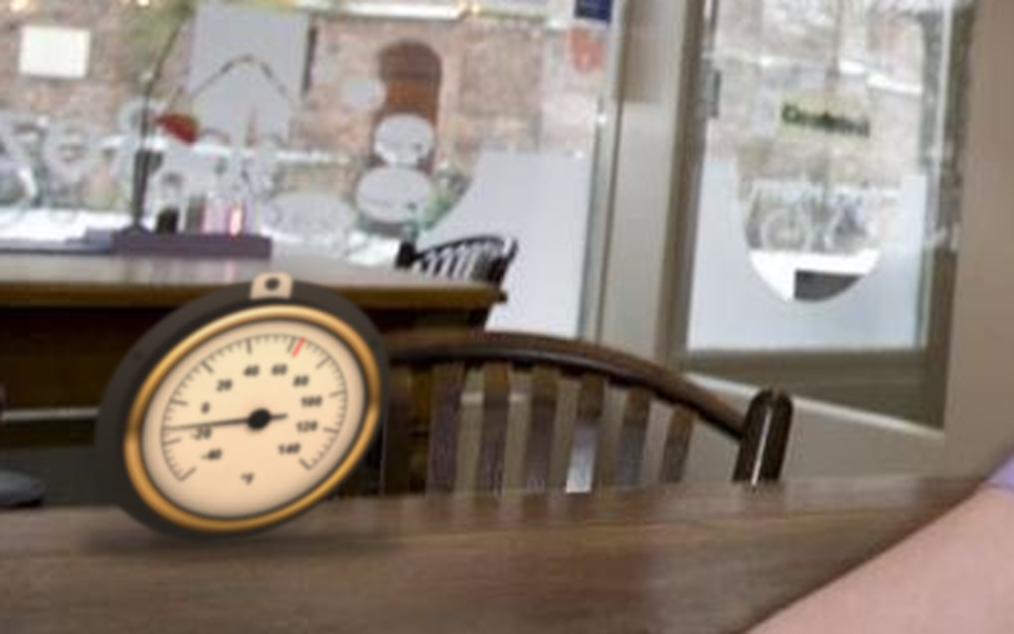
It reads **-12** °F
